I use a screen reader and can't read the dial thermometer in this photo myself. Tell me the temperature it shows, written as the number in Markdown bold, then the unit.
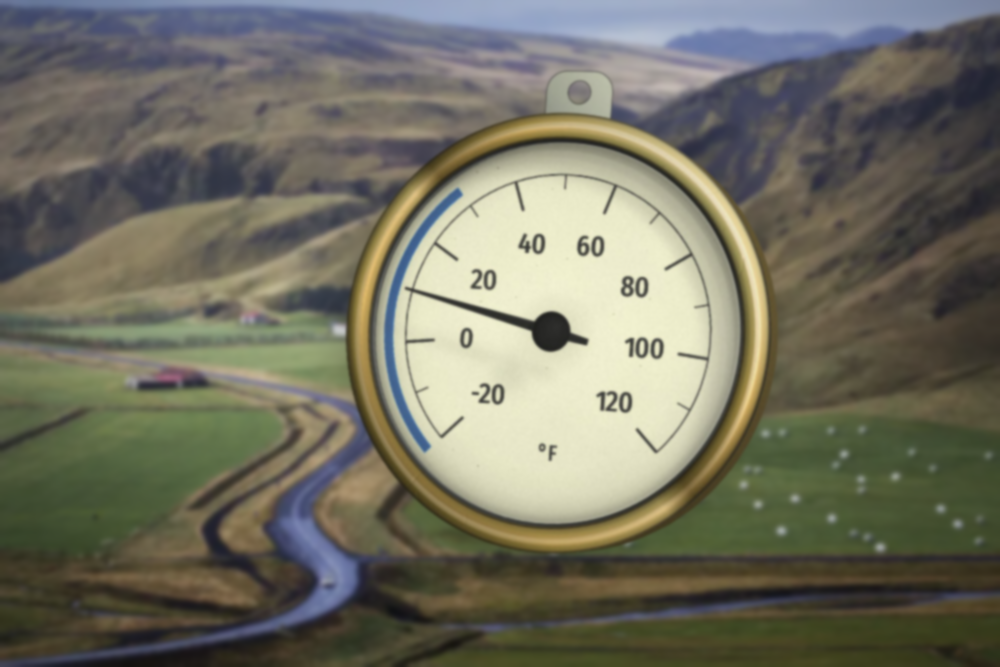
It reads **10** °F
